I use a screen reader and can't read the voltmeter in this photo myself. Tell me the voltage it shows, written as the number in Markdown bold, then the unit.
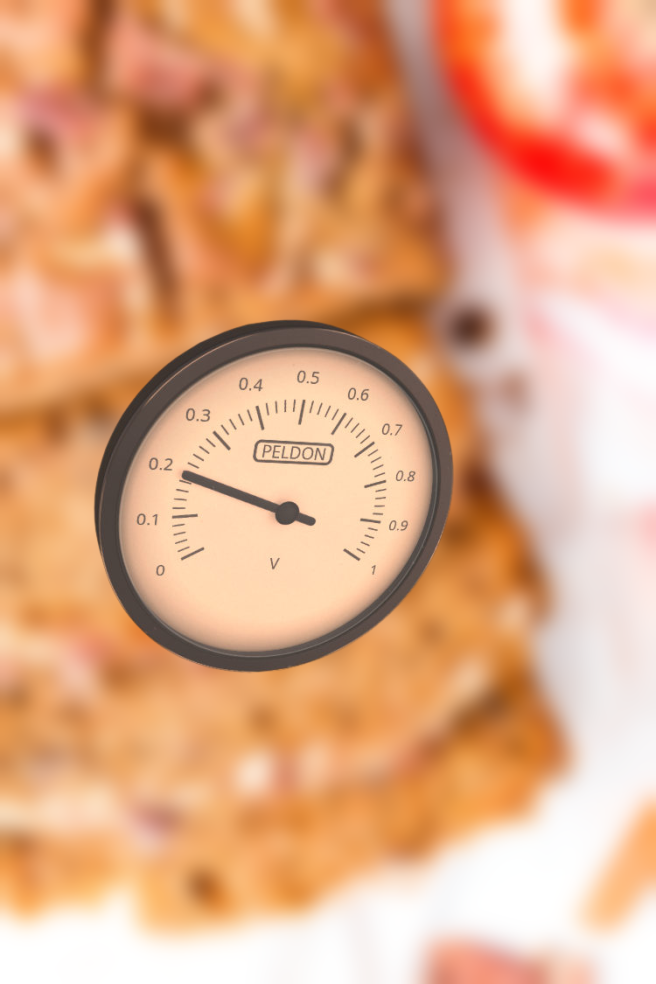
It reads **0.2** V
